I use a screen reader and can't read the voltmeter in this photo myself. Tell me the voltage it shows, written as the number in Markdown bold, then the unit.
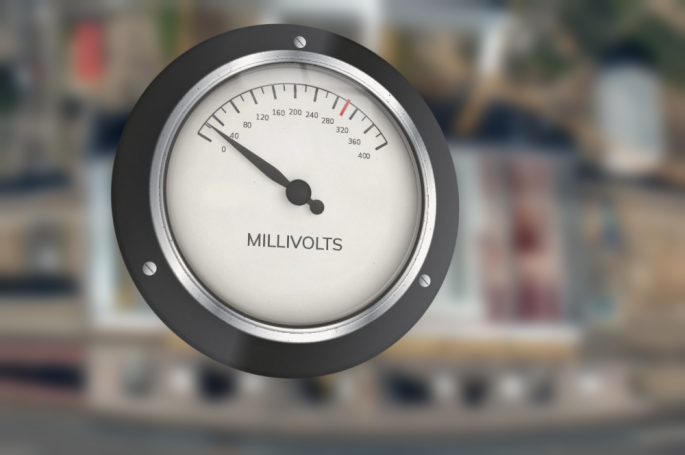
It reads **20** mV
